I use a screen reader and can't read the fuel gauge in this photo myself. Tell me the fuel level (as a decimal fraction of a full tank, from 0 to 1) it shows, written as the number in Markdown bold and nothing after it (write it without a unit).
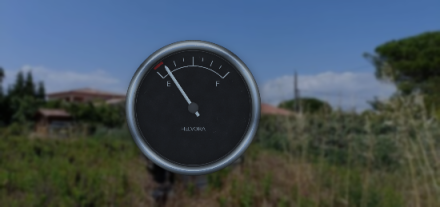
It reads **0.125**
